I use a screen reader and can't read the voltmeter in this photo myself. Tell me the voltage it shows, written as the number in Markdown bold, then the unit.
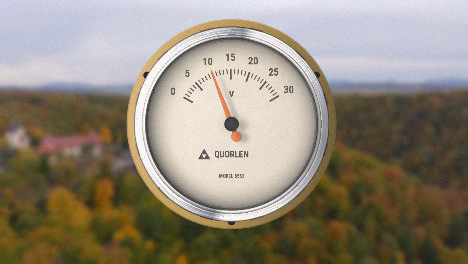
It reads **10** V
